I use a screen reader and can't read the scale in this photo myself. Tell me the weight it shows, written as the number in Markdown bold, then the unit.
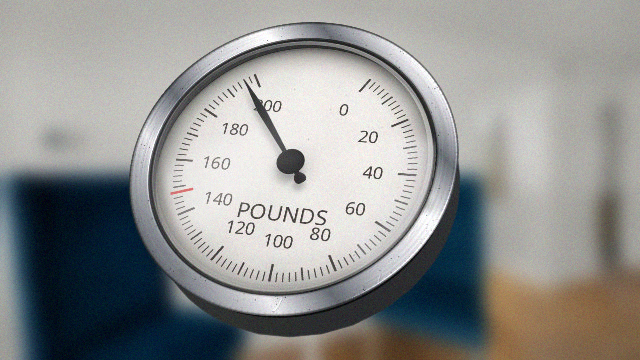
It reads **196** lb
